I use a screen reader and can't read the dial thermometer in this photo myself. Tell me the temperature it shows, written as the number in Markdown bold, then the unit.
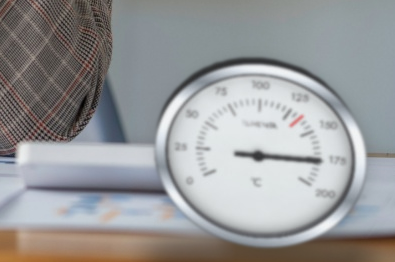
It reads **175** °C
